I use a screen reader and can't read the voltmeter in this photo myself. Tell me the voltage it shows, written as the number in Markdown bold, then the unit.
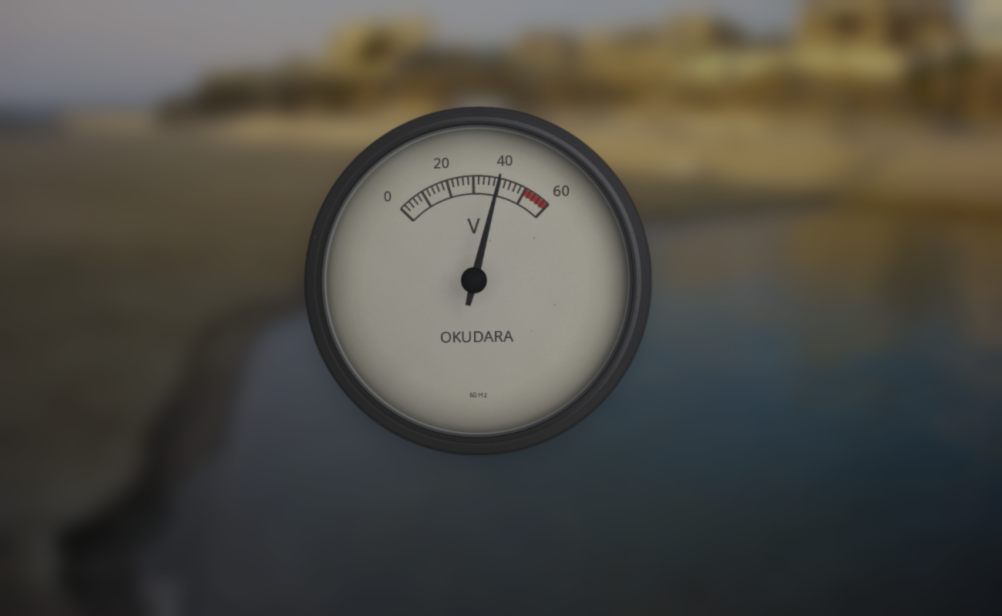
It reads **40** V
